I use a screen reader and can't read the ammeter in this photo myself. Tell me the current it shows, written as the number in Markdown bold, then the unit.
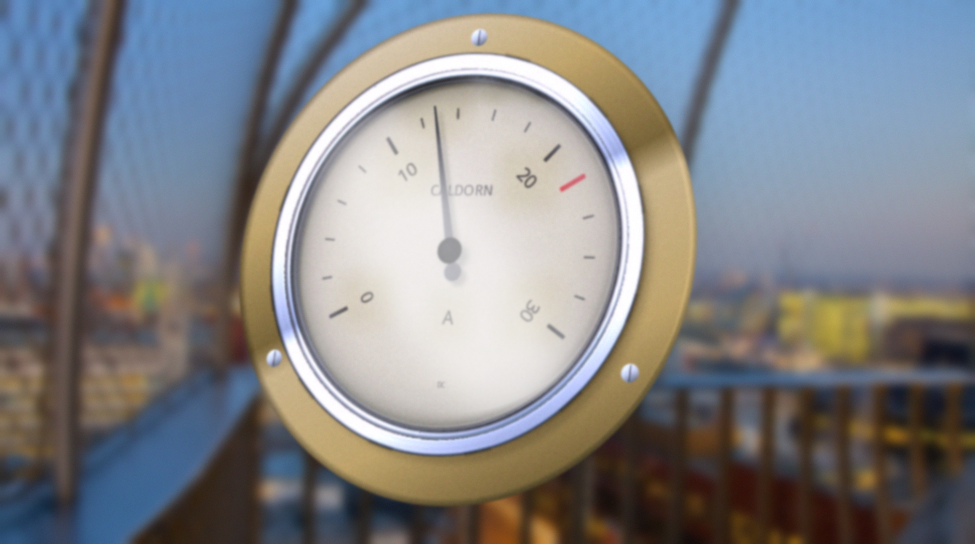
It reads **13** A
